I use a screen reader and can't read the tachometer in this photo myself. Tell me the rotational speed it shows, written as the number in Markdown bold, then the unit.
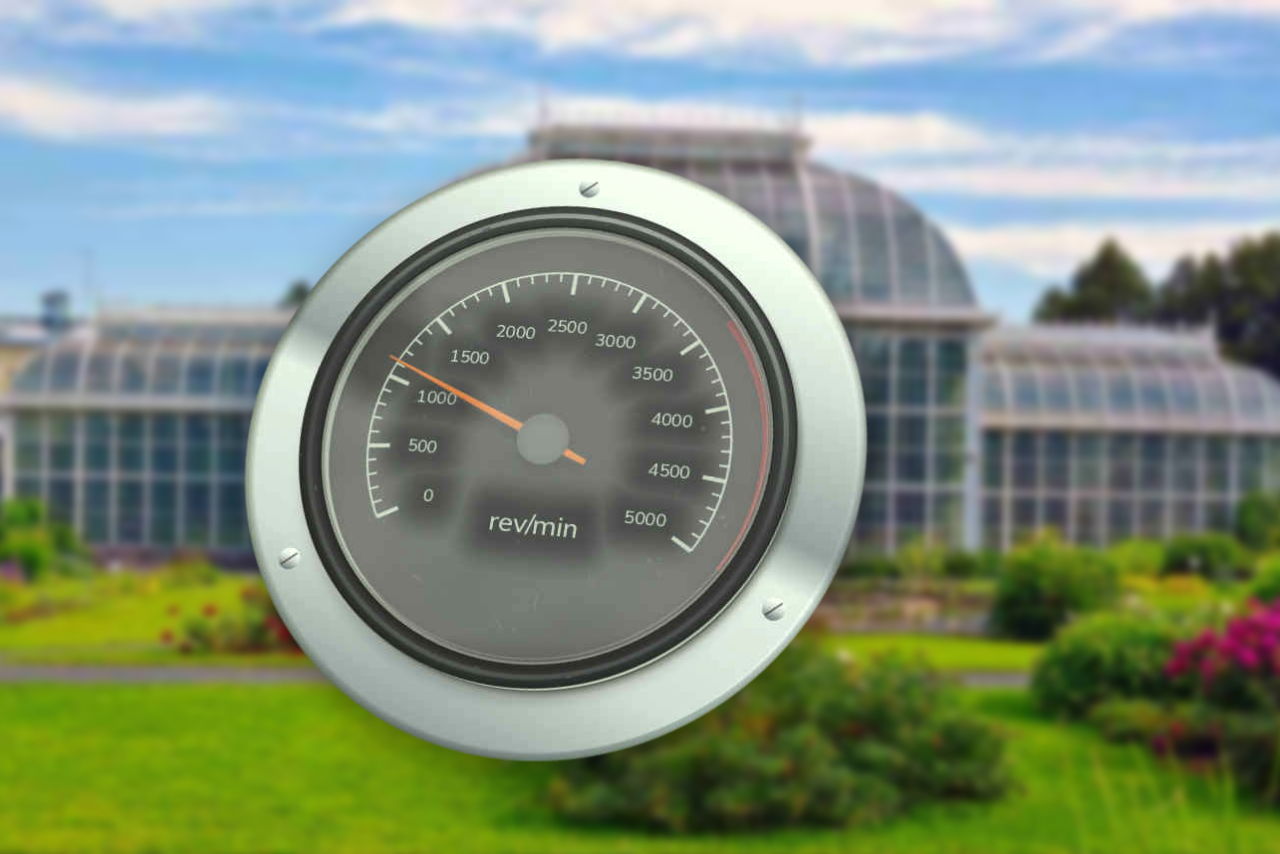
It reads **1100** rpm
